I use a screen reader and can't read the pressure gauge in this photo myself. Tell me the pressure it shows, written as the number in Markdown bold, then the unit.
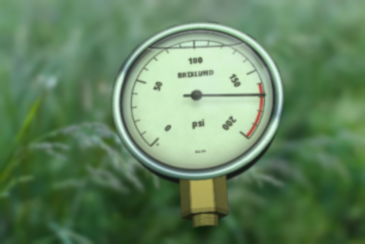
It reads **170** psi
